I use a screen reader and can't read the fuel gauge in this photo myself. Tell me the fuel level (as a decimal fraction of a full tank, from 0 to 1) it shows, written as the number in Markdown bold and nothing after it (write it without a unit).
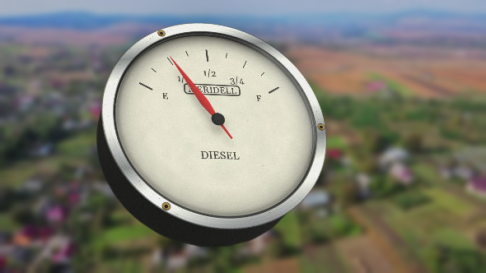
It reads **0.25**
